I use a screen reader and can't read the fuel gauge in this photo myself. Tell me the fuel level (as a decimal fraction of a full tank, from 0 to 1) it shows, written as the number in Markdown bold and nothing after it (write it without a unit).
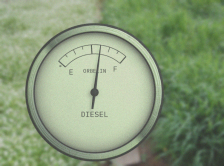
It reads **0.625**
